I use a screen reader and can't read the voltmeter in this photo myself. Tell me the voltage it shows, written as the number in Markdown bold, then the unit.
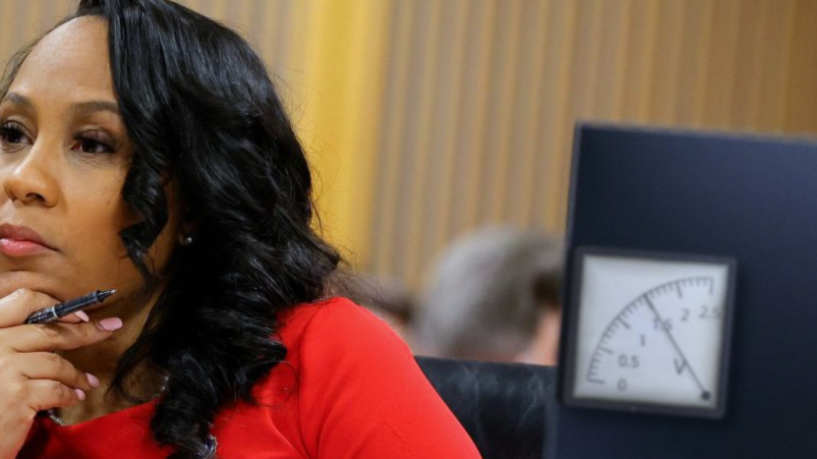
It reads **1.5** V
